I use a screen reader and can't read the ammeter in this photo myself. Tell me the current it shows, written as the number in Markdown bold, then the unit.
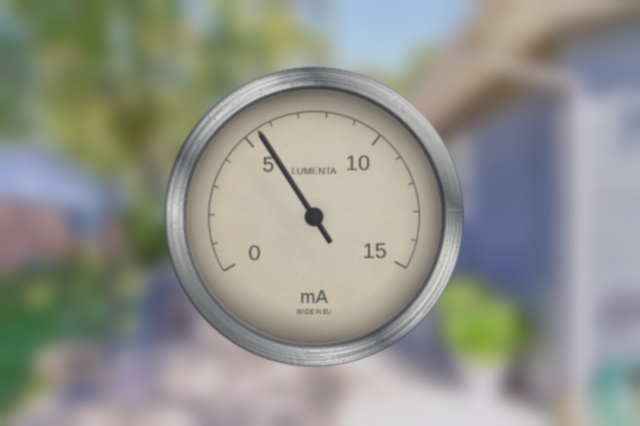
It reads **5.5** mA
